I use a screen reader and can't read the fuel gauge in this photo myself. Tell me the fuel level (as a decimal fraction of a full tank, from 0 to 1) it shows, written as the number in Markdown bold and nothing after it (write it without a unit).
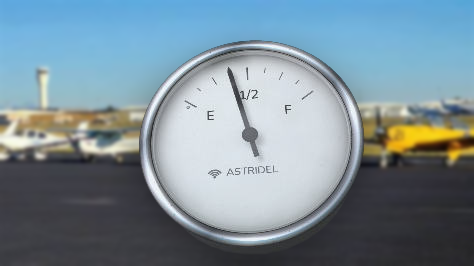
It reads **0.375**
